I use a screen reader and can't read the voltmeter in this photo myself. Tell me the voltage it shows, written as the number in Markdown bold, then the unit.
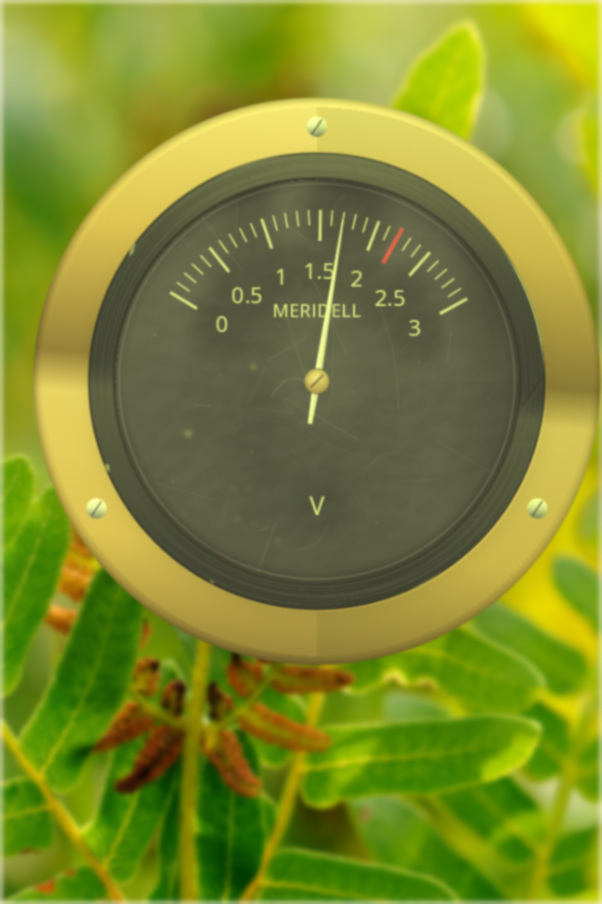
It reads **1.7** V
